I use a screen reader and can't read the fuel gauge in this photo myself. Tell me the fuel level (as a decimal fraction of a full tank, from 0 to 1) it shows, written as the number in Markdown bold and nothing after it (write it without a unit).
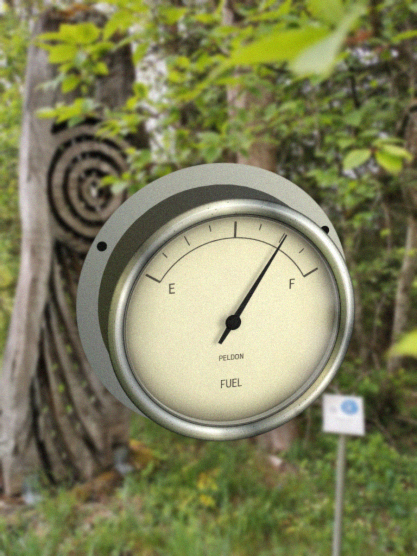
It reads **0.75**
